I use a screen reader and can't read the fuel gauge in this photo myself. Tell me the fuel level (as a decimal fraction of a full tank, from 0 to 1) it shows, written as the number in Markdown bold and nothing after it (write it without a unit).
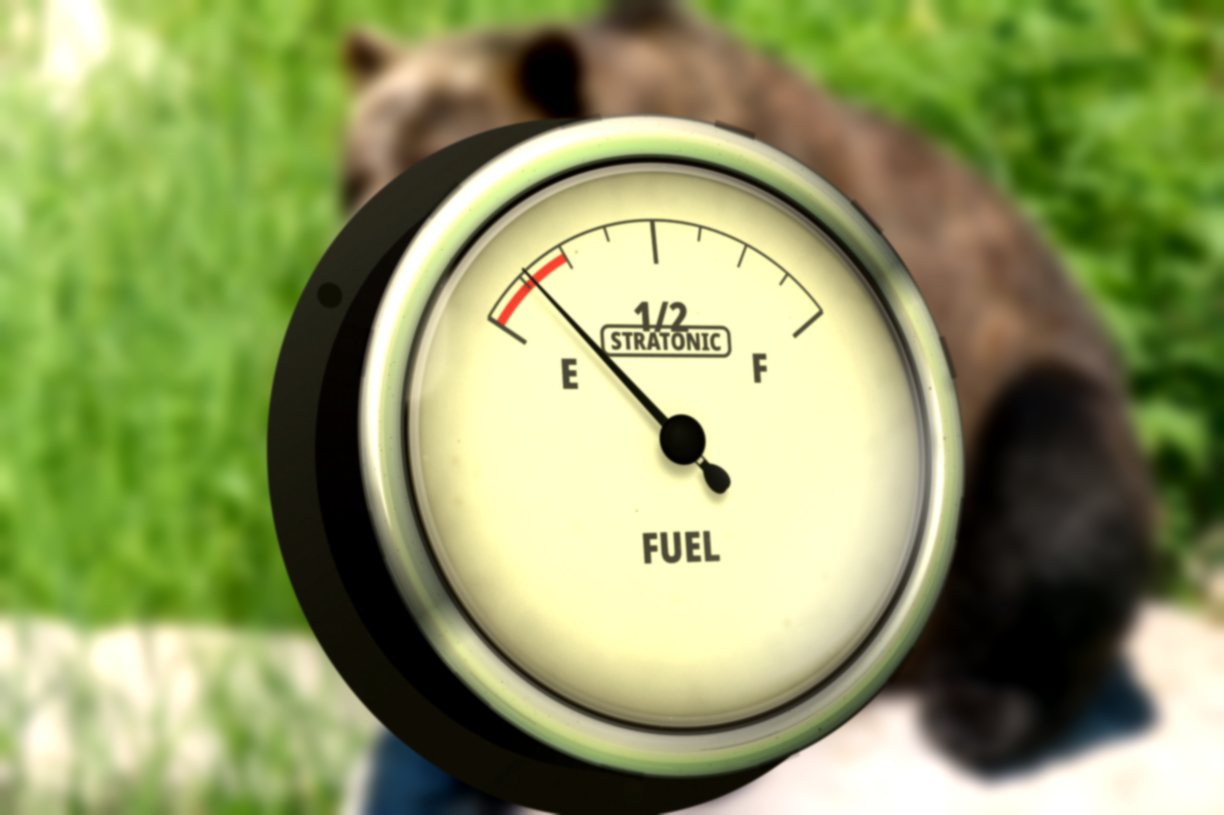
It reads **0.125**
